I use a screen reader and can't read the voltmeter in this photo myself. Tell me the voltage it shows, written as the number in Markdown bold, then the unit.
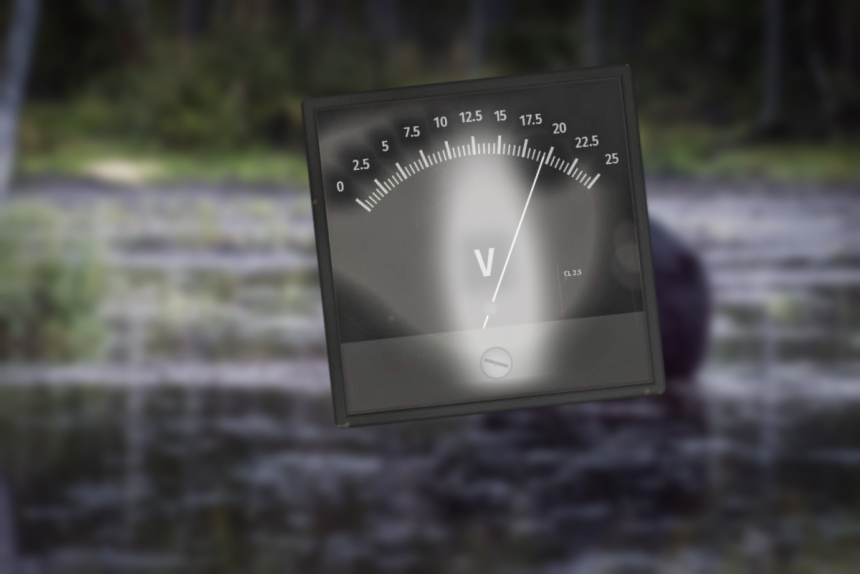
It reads **19.5** V
